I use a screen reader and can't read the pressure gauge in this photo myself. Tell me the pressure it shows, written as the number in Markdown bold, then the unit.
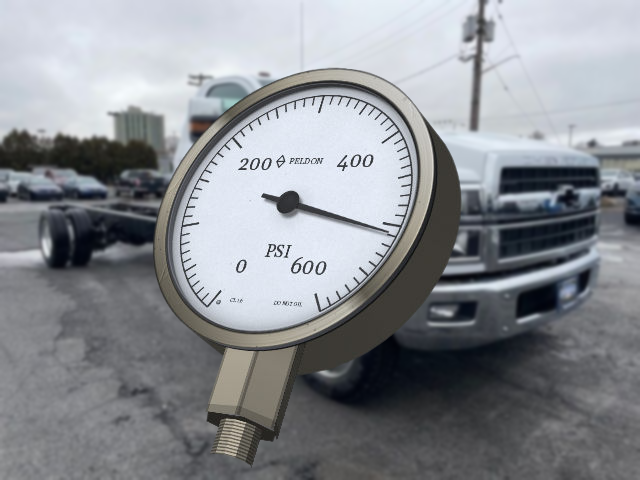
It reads **510** psi
